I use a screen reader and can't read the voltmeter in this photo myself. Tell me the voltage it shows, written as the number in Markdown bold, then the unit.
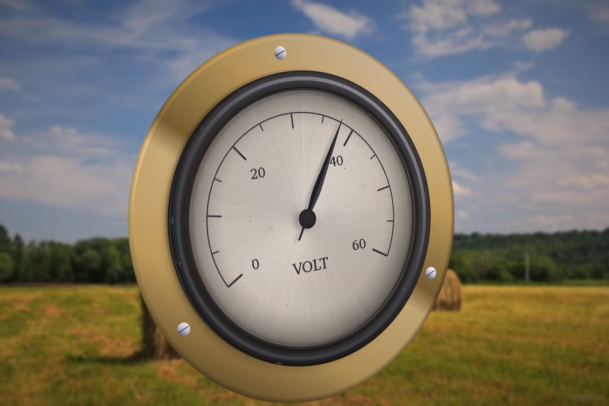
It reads **37.5** V
